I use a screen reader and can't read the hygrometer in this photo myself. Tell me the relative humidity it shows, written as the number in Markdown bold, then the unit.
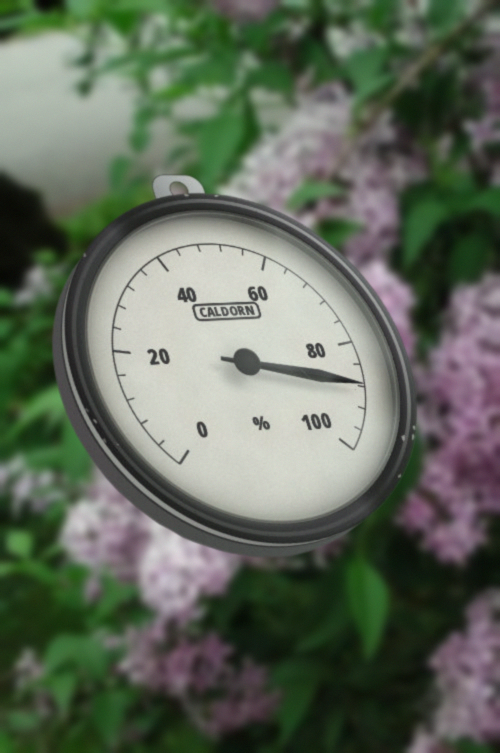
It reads **88** %
